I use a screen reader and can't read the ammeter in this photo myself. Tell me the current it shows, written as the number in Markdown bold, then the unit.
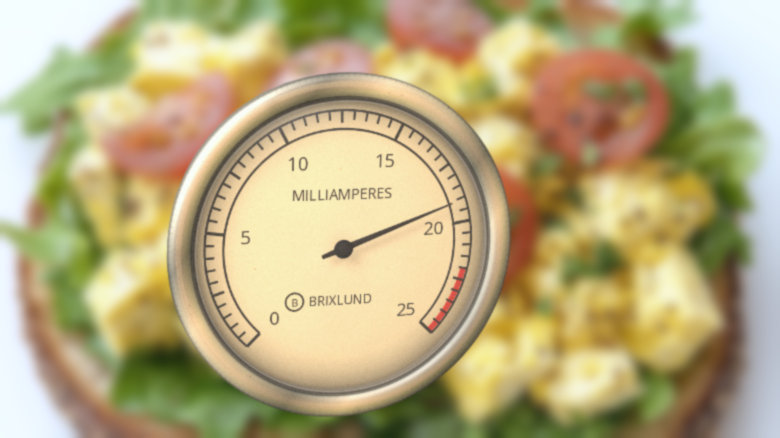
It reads **19** mA
